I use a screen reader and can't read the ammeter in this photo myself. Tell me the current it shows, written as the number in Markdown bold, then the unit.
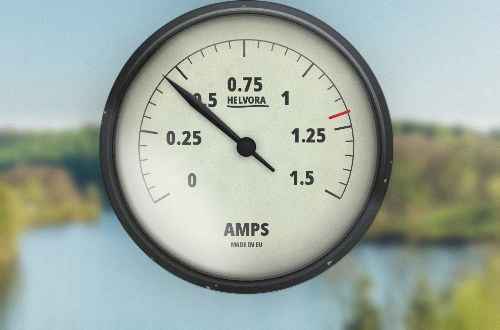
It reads **0.45** A
